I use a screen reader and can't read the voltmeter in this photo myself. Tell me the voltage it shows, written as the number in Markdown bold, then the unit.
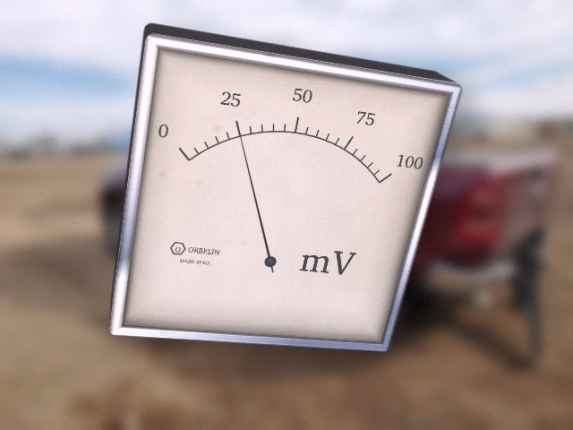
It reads **25** mV
